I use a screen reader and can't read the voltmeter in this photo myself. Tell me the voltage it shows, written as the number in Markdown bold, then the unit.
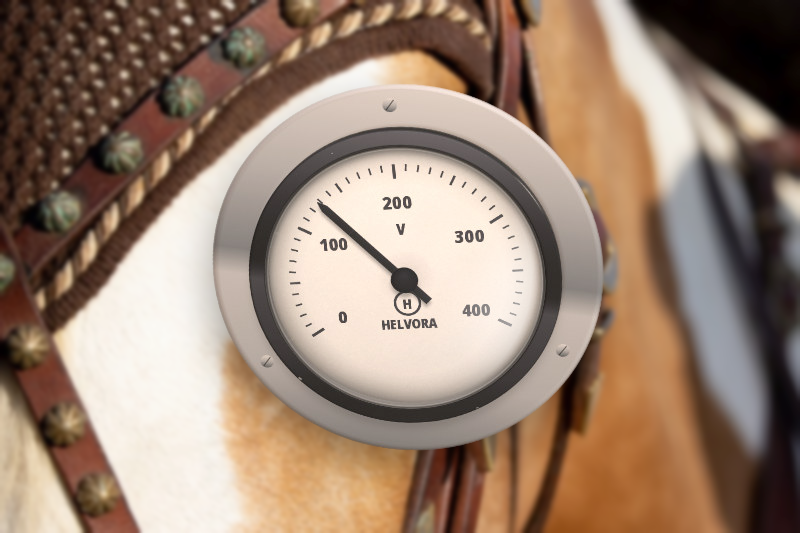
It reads **130** V
